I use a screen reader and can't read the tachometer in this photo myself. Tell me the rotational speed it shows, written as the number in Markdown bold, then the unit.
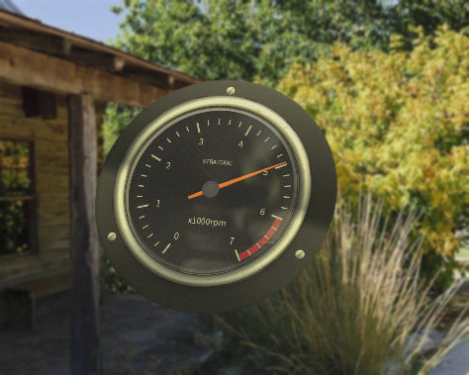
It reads **5000** rpm
